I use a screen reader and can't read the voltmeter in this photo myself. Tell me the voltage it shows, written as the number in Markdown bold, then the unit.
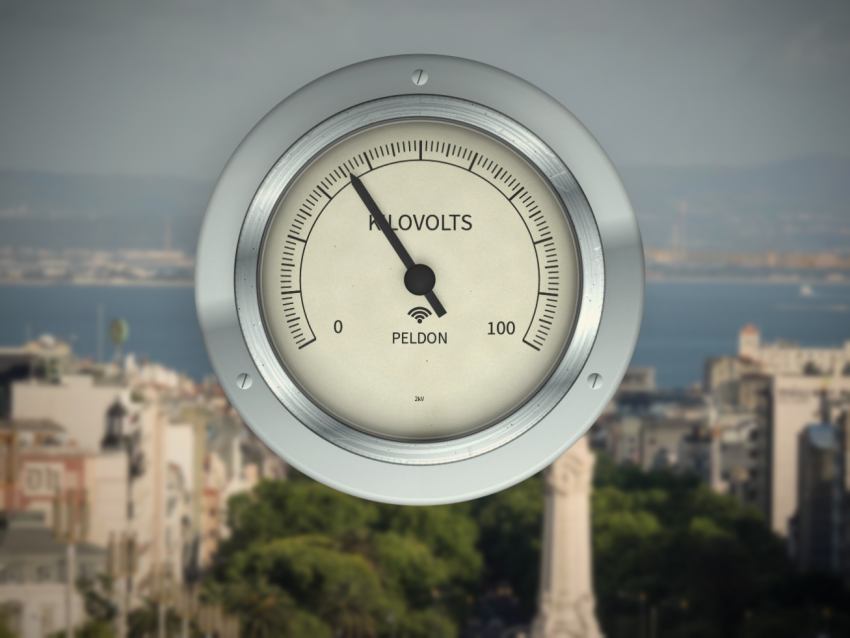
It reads **36** kV
